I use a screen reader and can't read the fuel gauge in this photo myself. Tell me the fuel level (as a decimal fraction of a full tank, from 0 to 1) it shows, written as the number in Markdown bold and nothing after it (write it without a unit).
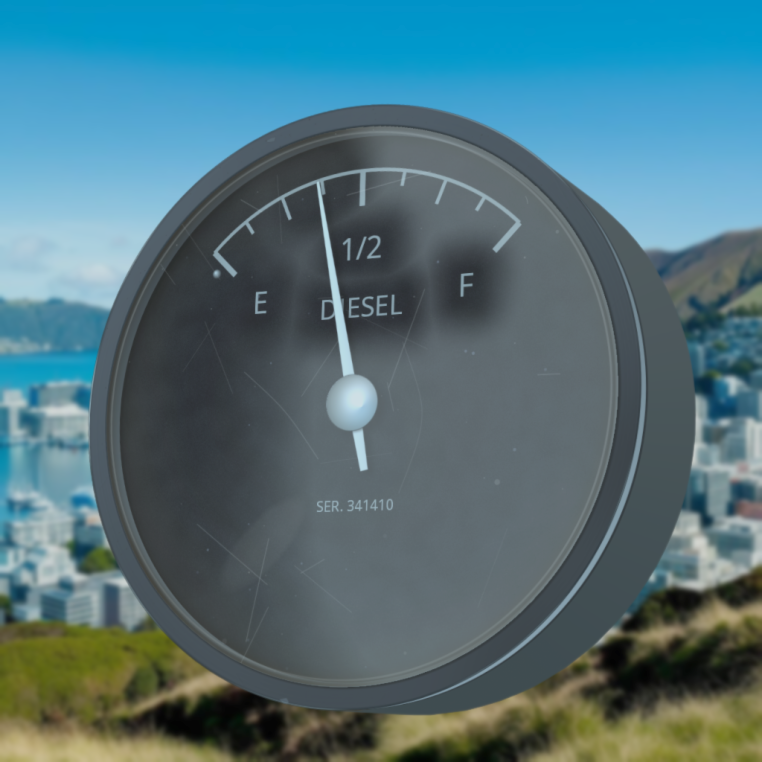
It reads **0.375**
